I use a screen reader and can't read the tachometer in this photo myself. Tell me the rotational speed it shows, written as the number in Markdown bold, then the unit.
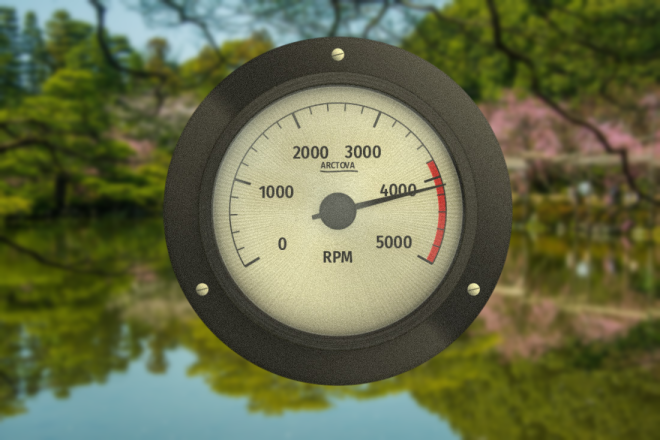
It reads **4100** rpm
